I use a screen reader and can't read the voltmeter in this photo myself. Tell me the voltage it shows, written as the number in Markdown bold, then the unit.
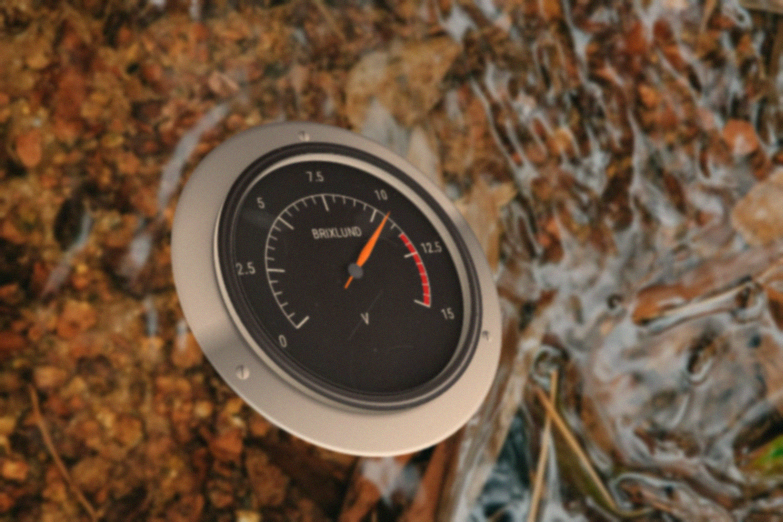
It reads **10.5** V
